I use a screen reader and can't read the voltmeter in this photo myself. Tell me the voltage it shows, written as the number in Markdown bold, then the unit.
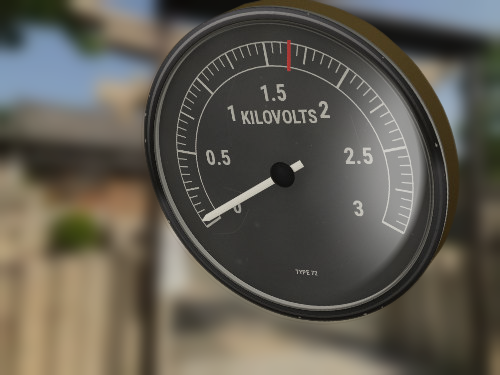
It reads **0.05** kV
